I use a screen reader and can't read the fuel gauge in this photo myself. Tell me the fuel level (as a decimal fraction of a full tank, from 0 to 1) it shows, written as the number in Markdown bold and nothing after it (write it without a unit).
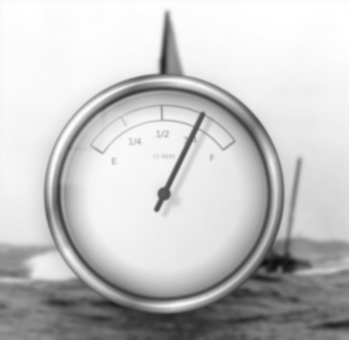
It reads **0.75**
